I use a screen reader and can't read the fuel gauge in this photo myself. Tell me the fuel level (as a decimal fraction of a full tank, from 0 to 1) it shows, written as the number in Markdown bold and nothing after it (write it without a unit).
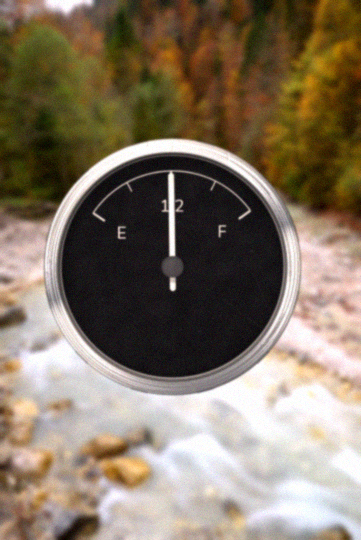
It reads **0.5**
